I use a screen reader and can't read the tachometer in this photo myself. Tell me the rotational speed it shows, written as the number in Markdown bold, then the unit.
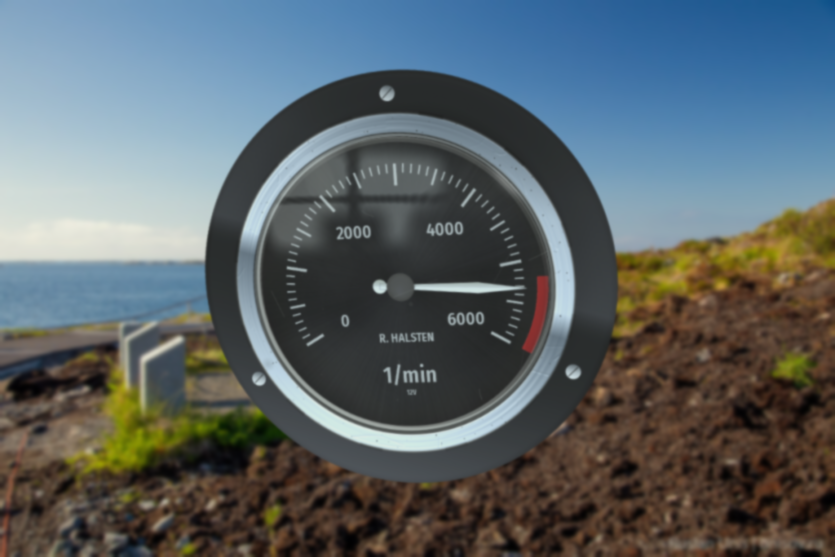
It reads **5300** rpm
